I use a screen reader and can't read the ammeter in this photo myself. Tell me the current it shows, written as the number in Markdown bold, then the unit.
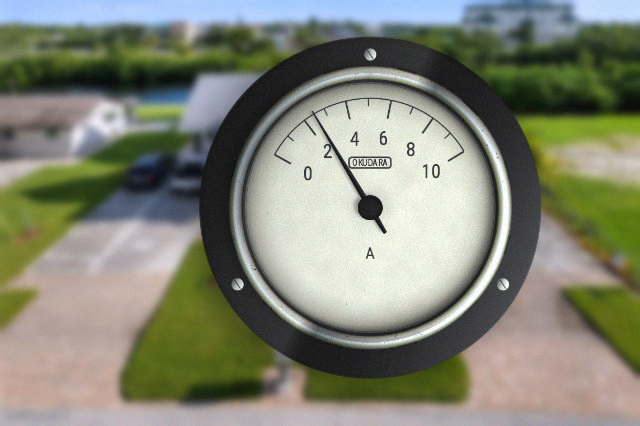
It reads **2.5** A
